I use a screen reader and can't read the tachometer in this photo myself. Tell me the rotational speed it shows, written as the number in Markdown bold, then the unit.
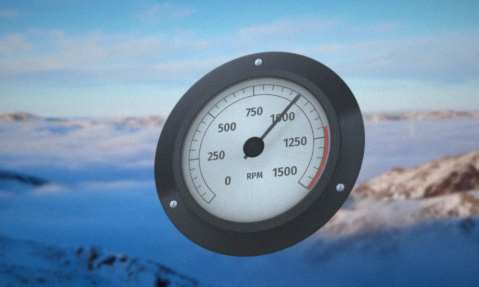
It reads **1000** rpm
